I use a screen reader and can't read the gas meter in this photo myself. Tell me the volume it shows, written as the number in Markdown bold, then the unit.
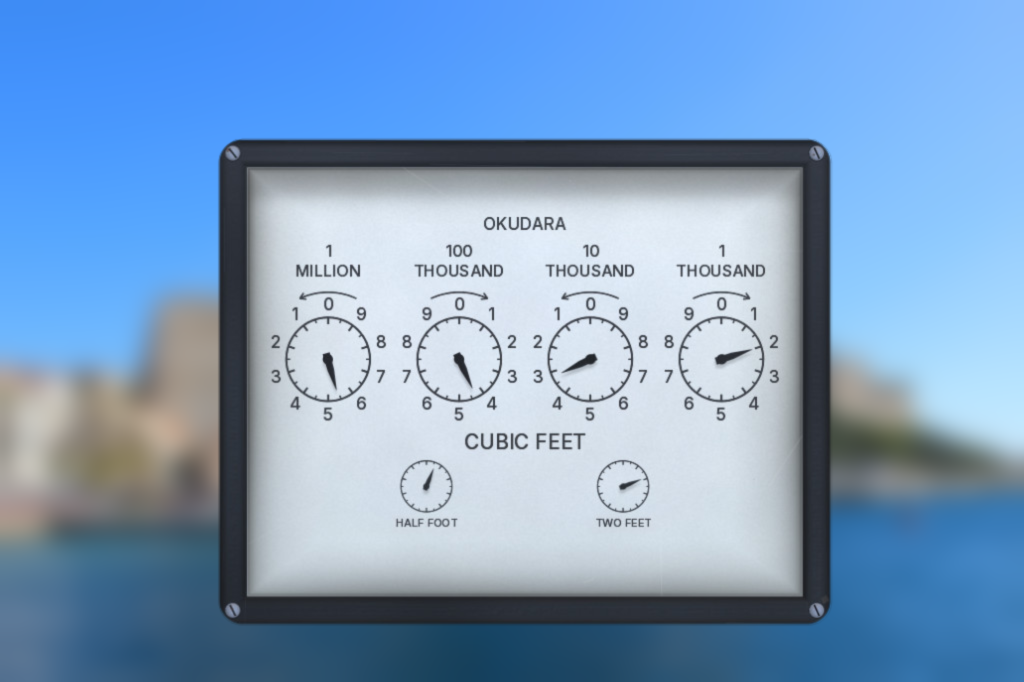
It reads **543200** ft³
